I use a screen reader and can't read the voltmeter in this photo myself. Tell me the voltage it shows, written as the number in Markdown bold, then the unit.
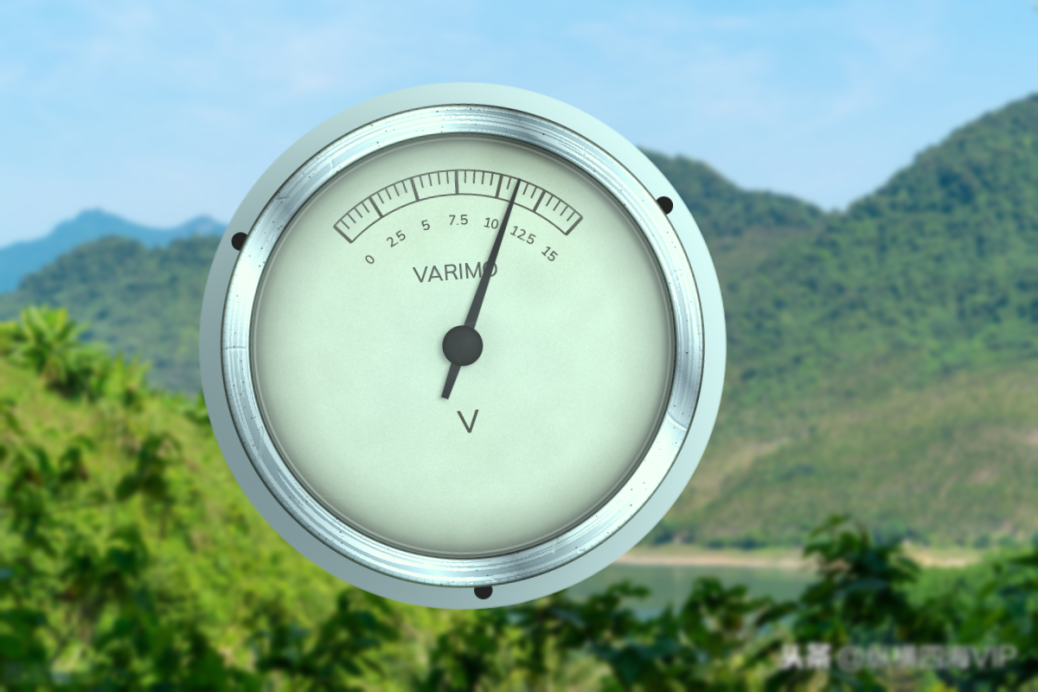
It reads **11** V
